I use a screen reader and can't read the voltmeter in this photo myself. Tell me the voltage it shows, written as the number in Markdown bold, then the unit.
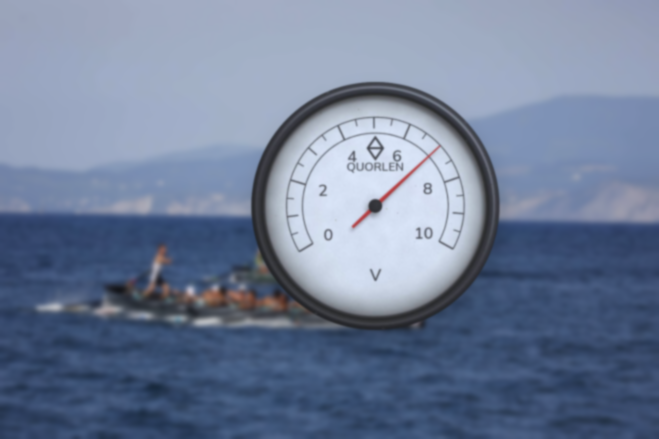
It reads **7** V
